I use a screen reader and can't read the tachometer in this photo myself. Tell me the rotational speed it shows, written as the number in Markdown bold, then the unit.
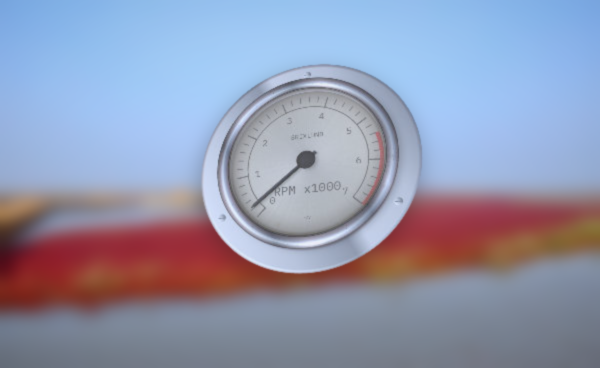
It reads **200** rpm
